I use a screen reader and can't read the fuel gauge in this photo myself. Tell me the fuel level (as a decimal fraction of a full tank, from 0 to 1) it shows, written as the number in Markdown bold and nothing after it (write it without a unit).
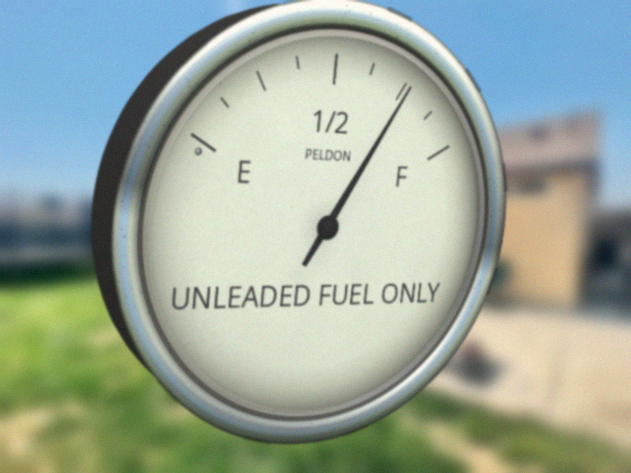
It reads **0.75**
